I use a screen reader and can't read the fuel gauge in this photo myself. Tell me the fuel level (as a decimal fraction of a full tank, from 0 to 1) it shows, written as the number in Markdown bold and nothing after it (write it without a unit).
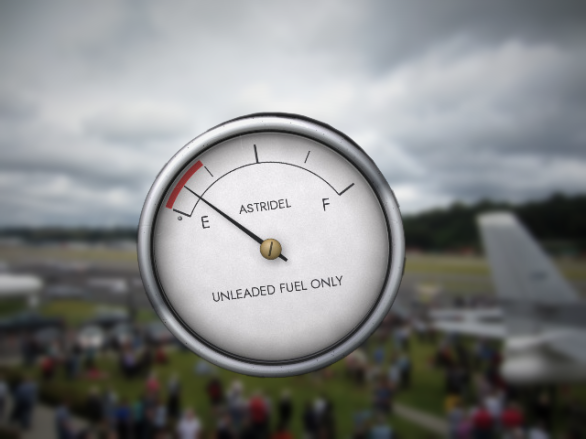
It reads **0.125**
